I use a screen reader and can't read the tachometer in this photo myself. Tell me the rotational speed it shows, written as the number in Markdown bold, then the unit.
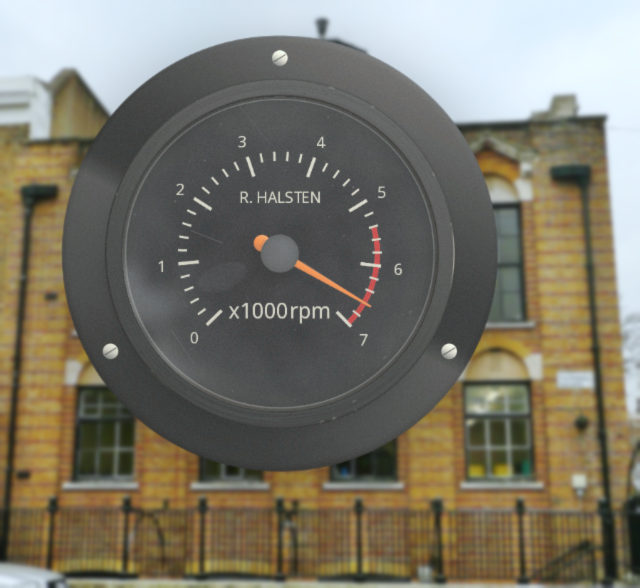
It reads **6600** rpm
